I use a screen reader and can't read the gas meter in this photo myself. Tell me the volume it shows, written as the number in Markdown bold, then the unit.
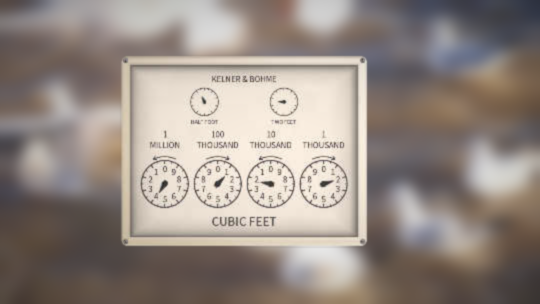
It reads **412200** ft³
